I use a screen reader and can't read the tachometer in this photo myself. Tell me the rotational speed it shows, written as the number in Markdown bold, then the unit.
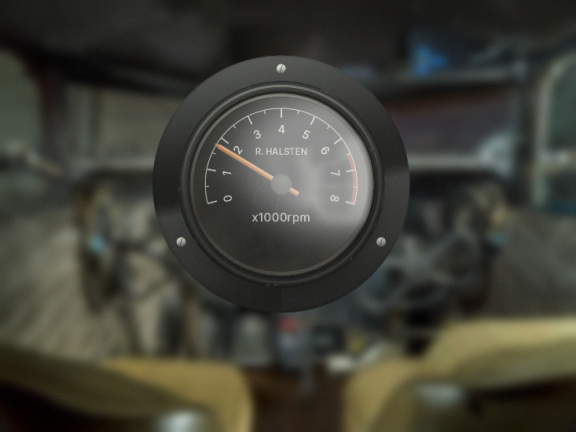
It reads **1750** rpm
